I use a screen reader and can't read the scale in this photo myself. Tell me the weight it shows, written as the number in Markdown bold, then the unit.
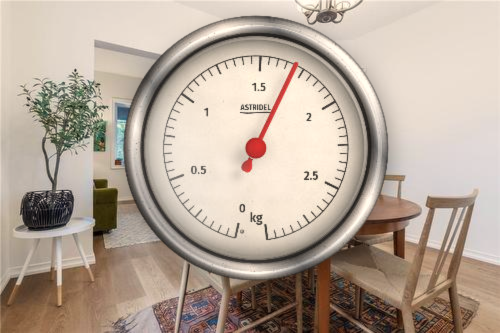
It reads **1.7** kg
